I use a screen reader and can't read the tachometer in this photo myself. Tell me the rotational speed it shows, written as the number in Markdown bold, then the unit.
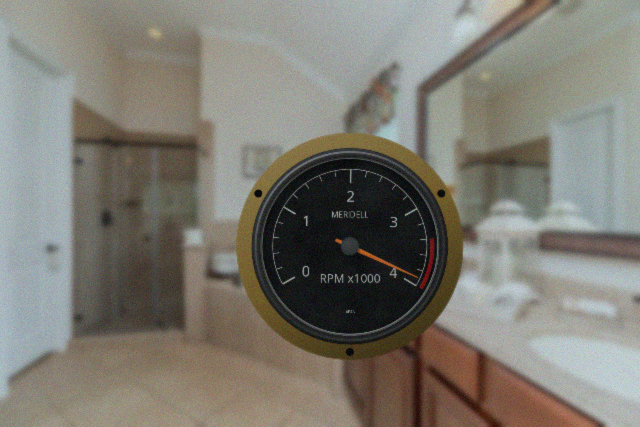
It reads **3900** rpm
